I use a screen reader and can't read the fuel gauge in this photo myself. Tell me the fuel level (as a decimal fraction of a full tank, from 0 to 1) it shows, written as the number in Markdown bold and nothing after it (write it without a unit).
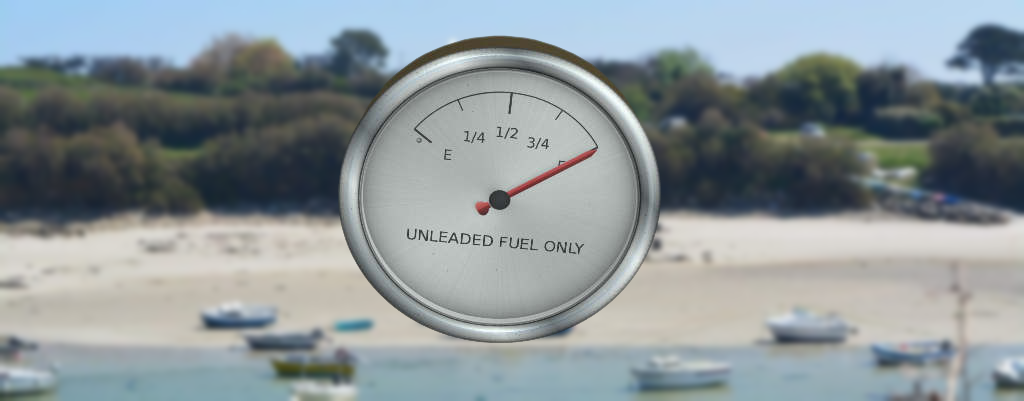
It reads **1**
